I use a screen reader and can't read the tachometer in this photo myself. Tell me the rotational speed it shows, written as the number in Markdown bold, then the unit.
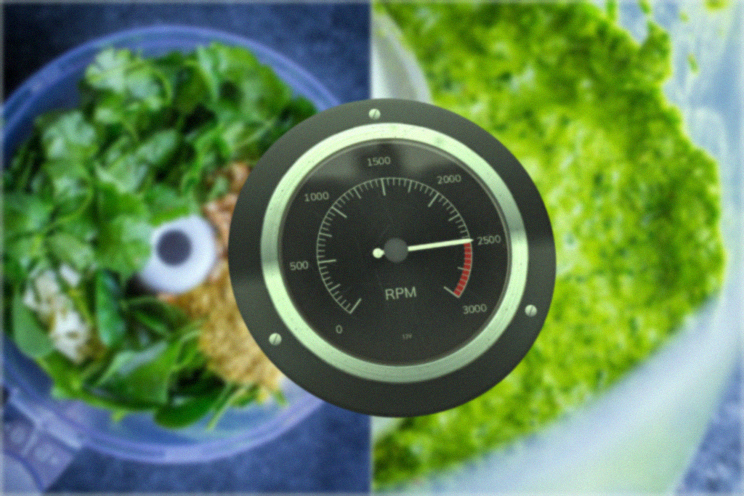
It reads **2500** rpm
